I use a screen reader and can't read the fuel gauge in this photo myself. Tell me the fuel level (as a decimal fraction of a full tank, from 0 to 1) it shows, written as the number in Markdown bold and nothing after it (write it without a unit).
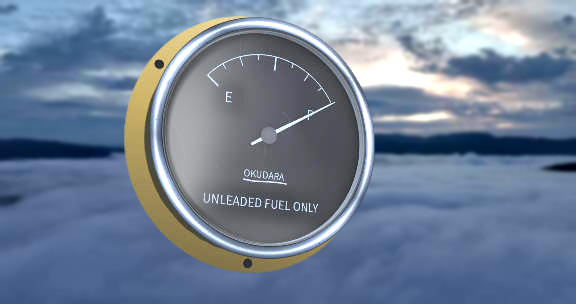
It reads **1**
